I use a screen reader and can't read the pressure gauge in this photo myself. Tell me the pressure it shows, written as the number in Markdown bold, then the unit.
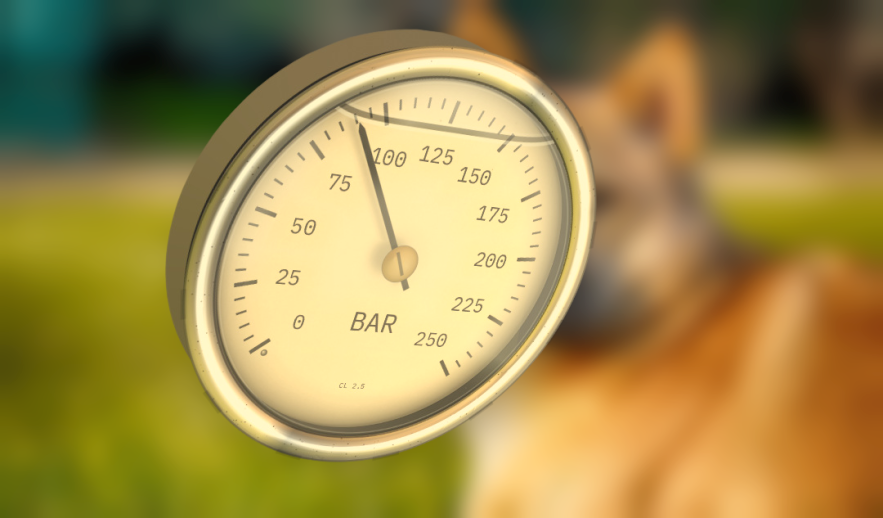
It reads **90** bar
